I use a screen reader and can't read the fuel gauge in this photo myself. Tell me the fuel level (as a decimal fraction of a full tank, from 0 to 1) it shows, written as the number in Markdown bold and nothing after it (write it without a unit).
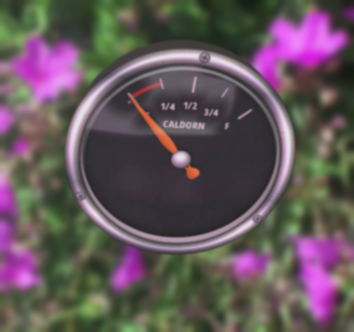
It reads **0**
